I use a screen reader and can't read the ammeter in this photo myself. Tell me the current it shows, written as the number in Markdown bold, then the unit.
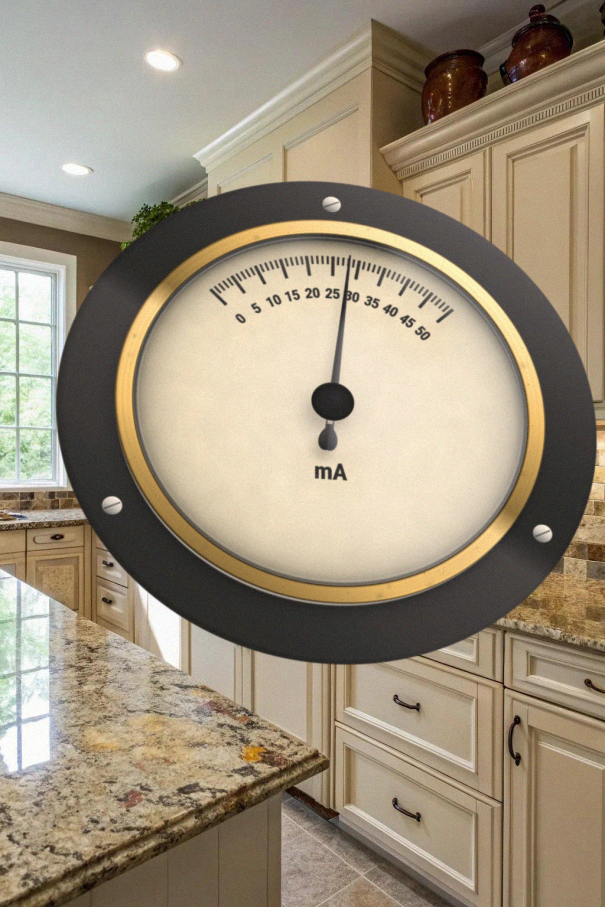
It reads **28** mA
